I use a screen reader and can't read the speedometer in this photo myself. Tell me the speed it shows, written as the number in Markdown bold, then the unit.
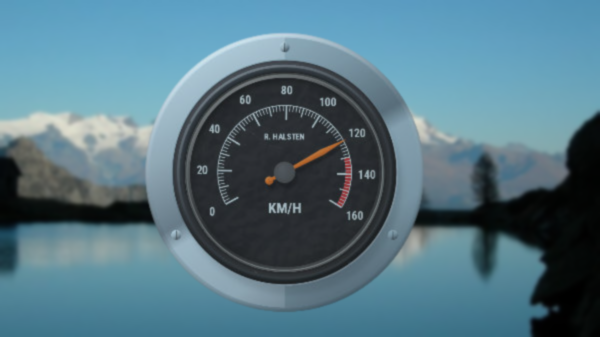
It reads **120** km/h
